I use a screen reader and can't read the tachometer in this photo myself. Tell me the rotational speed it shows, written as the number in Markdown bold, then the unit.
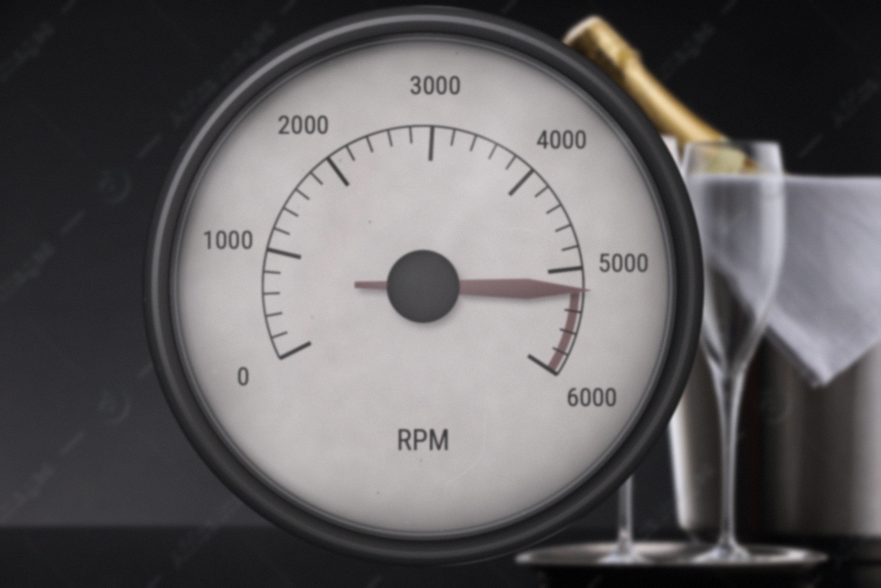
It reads **5200** rpm
